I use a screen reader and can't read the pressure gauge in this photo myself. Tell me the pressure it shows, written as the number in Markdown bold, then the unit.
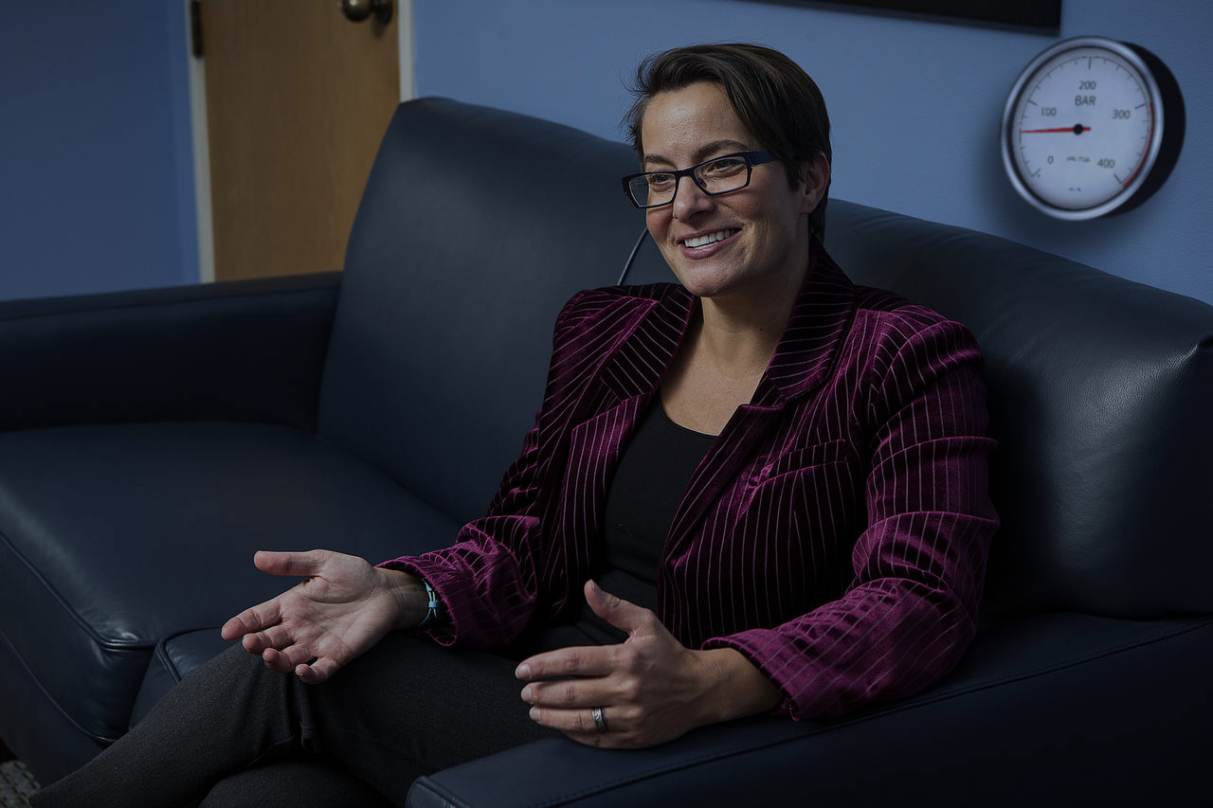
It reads **60** bar
